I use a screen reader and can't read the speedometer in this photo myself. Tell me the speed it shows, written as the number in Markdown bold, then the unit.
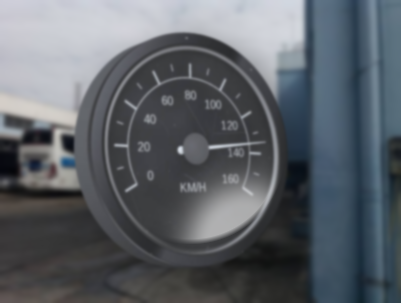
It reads **135** km/h
